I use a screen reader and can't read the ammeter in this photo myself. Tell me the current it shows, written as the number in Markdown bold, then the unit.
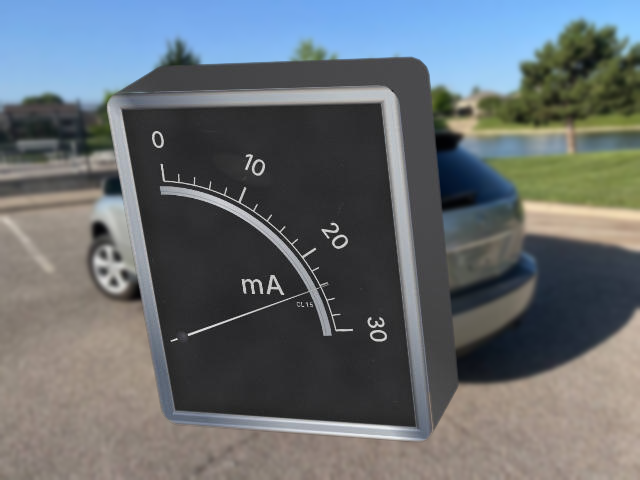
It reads **24** mA
